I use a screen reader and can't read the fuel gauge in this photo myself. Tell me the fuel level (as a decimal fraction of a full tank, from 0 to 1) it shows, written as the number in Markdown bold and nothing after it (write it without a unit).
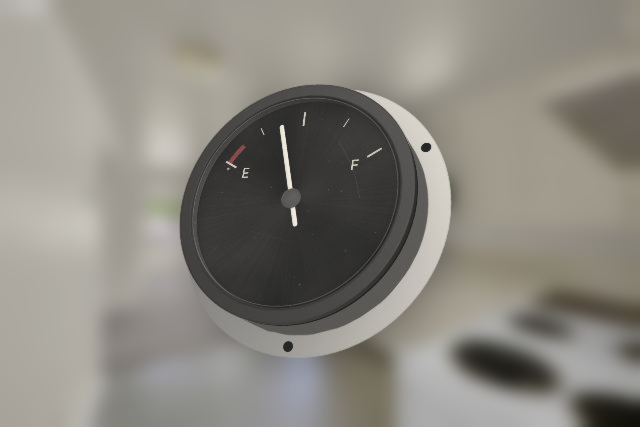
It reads **0.375**
